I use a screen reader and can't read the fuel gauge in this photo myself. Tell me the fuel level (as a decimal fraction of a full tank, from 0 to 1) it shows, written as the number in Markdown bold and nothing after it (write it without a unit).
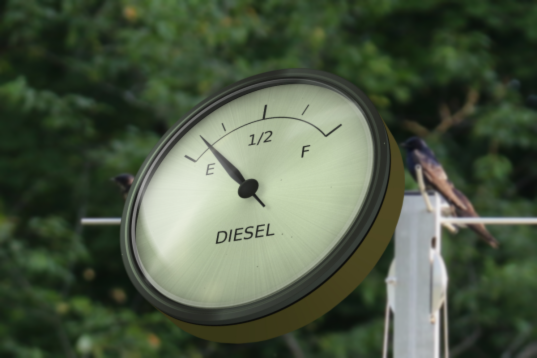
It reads **0.125**
